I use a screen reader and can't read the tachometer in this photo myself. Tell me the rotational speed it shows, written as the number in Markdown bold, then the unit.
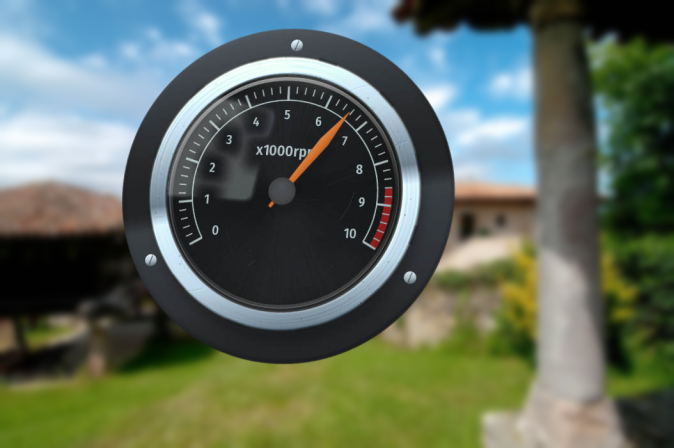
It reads **6600** rpm
